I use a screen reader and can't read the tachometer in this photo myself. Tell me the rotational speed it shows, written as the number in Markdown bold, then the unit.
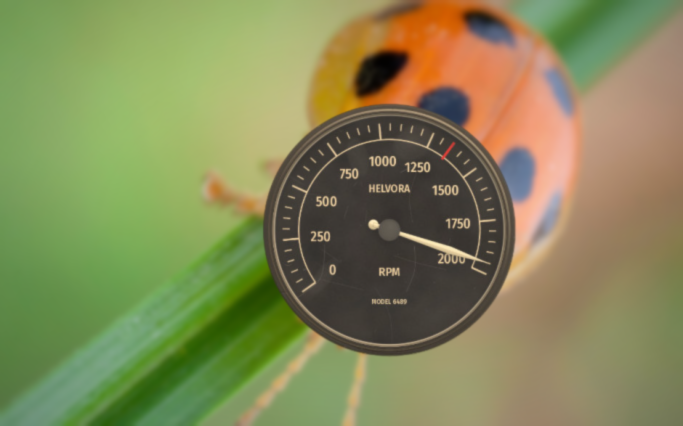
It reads **1950** rpm
